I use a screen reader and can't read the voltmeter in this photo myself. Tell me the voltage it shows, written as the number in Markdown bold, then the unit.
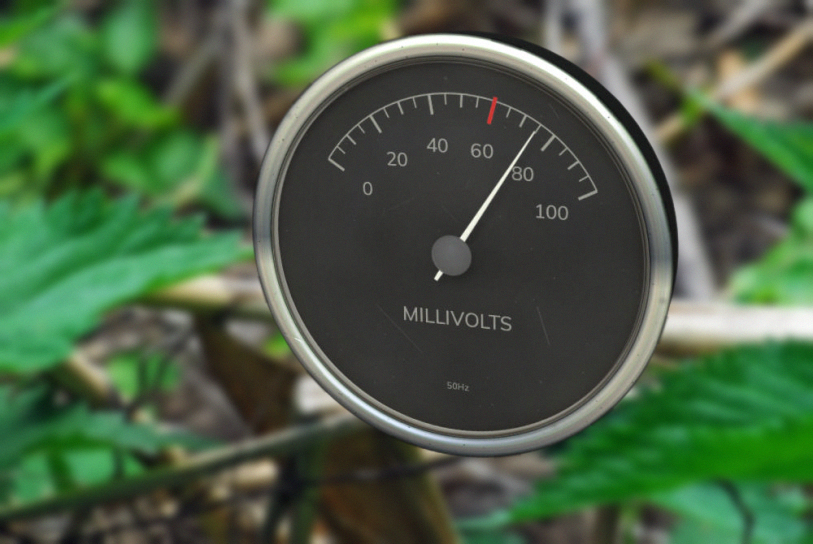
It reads **75** mV
